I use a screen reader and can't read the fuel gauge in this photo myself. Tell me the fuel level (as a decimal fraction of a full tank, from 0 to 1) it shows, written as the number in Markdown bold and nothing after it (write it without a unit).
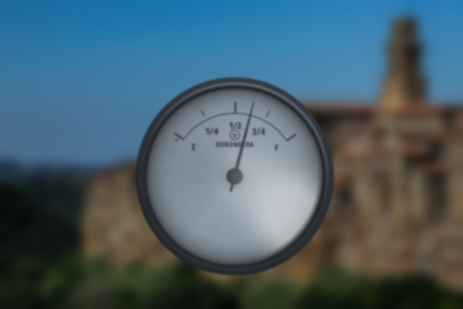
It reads **0.625**
